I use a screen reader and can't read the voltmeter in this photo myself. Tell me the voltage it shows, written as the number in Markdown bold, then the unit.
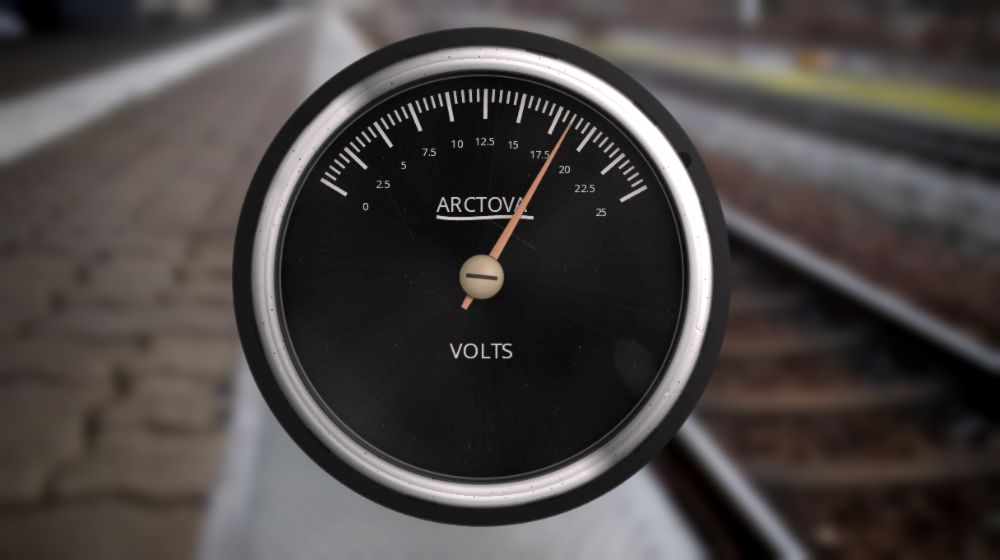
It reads **18.5** V
